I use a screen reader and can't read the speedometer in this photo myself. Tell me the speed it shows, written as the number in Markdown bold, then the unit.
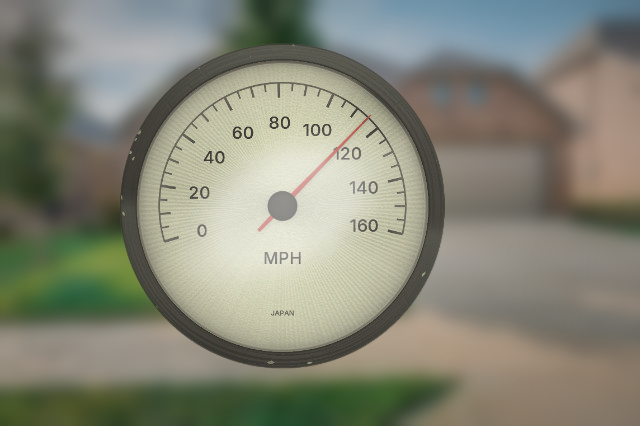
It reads **115** mph
